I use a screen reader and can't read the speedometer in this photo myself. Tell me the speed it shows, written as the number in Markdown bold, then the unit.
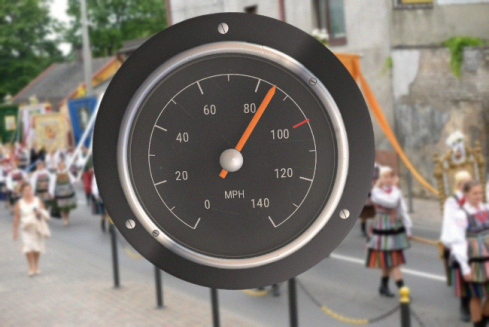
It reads **85** mph
